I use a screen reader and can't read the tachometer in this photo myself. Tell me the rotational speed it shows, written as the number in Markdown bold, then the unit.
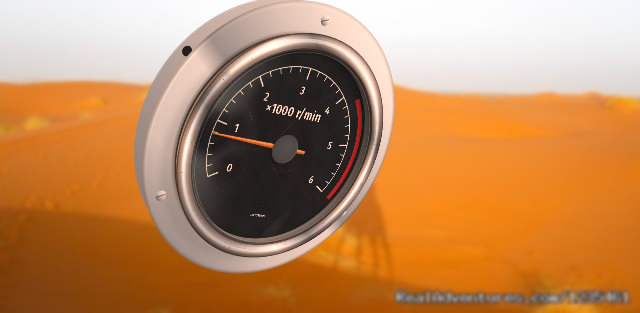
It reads **800** rpm
